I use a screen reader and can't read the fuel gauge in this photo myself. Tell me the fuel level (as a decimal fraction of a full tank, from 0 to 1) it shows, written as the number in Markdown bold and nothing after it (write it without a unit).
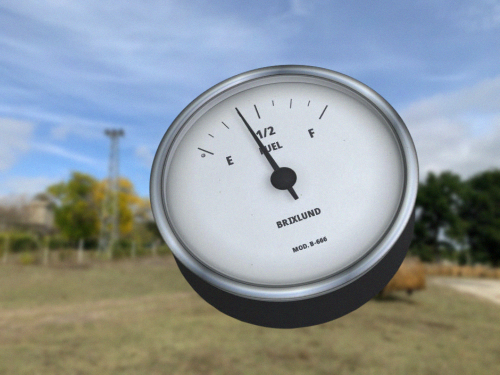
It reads **0.375**
